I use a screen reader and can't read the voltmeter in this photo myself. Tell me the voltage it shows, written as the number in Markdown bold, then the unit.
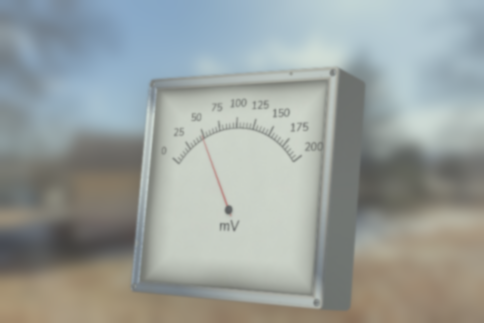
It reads **50** mV
